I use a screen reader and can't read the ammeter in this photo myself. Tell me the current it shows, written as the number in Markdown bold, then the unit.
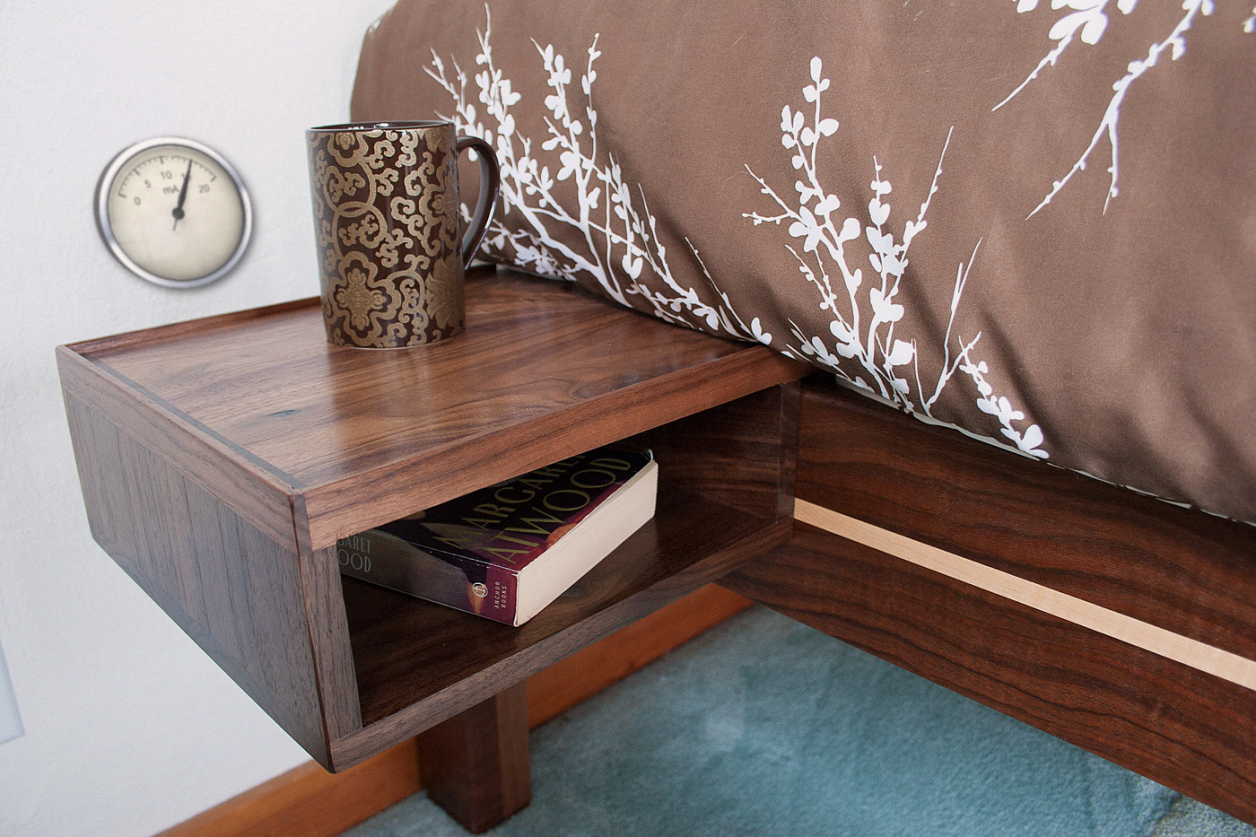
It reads **15** mA
